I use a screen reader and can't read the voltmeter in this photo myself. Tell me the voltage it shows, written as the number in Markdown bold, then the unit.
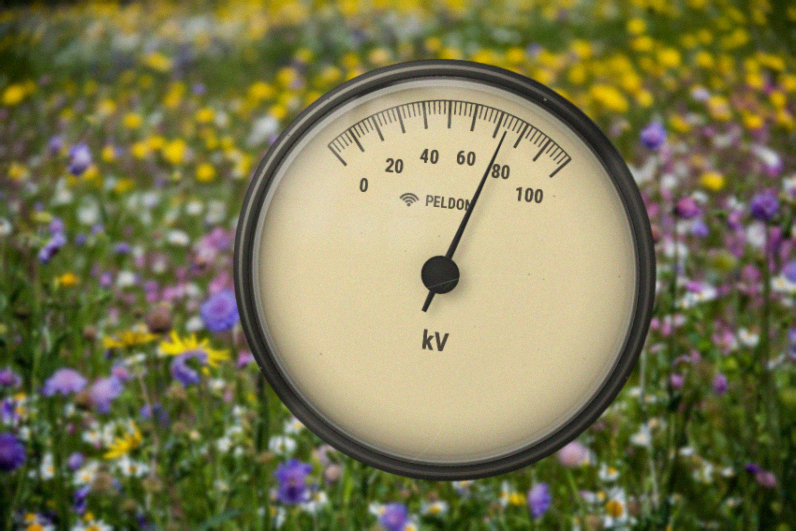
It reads **74** kV
